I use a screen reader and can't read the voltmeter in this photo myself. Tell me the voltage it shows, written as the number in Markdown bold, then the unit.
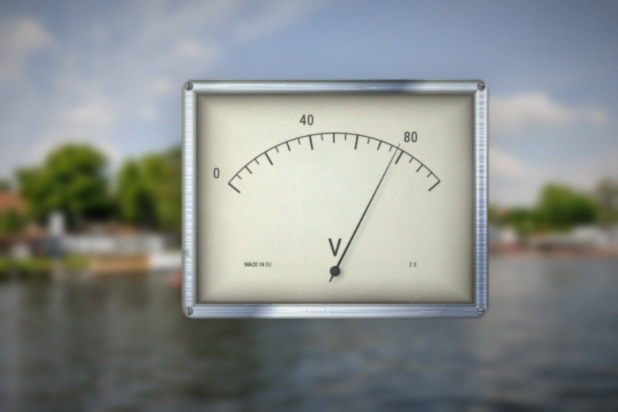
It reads **77.5** V
